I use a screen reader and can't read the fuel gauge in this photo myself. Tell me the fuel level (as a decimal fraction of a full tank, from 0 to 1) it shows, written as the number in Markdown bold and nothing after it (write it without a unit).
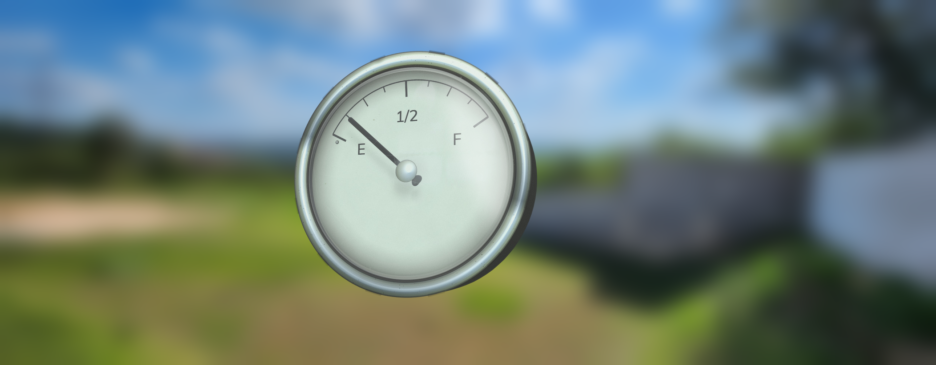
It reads **0.125**
